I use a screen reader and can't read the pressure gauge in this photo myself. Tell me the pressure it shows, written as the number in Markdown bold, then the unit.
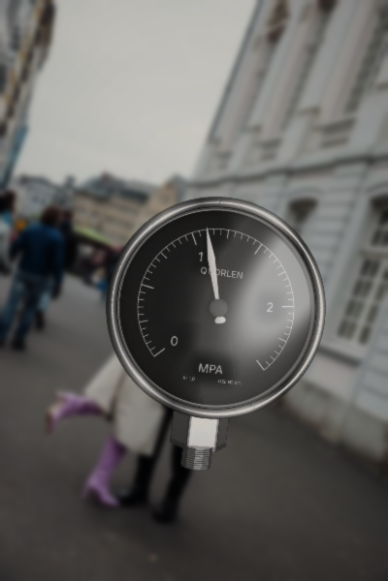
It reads **1.1** MPa
